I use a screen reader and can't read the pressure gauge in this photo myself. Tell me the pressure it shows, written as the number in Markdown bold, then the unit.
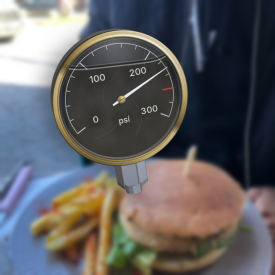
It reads **230** psi
